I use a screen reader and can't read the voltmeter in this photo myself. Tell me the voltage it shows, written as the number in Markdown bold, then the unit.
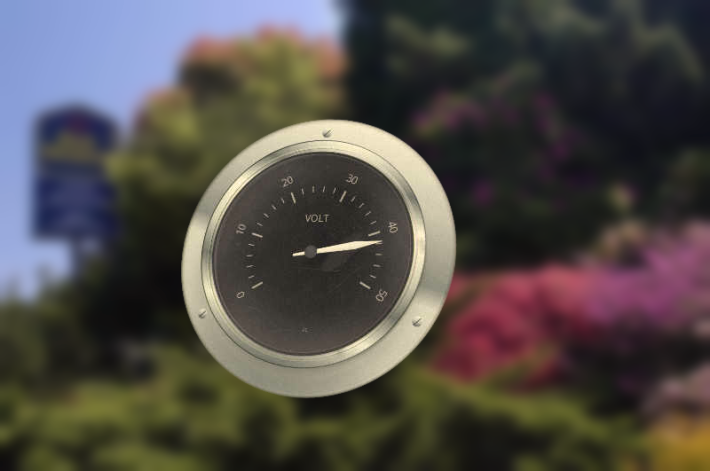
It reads **42** V
